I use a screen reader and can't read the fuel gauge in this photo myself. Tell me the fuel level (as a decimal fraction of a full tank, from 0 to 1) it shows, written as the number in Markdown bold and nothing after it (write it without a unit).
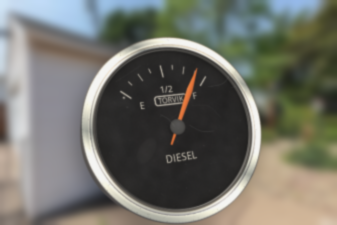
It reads **0.875**
